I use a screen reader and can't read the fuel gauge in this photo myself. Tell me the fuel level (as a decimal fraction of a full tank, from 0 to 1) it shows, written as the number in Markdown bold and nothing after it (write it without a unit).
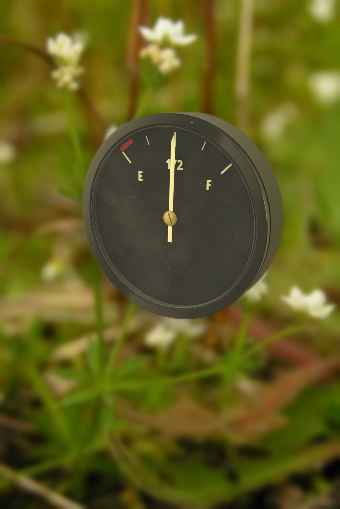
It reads **0.5**
